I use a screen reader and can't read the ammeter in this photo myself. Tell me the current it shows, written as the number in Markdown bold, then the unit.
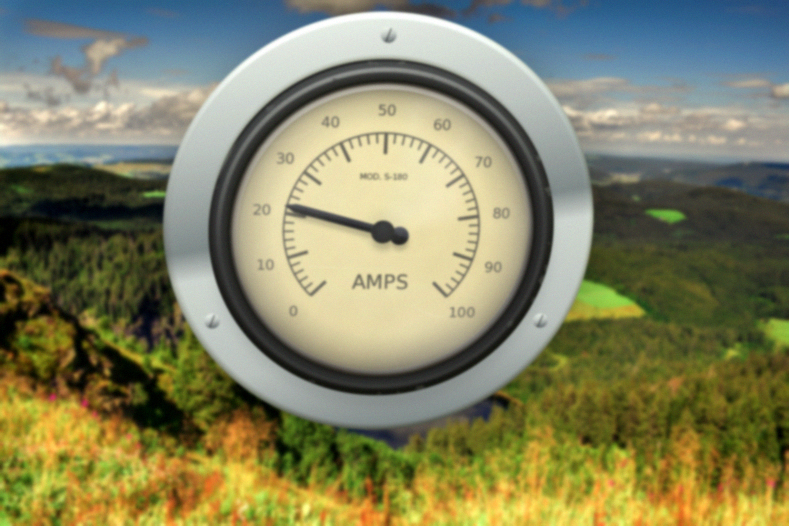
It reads **22** A
